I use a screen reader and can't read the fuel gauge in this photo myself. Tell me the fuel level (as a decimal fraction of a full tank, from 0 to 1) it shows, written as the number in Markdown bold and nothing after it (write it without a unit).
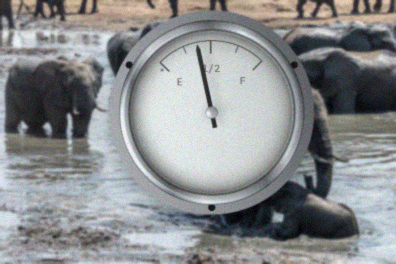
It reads **0.375**
